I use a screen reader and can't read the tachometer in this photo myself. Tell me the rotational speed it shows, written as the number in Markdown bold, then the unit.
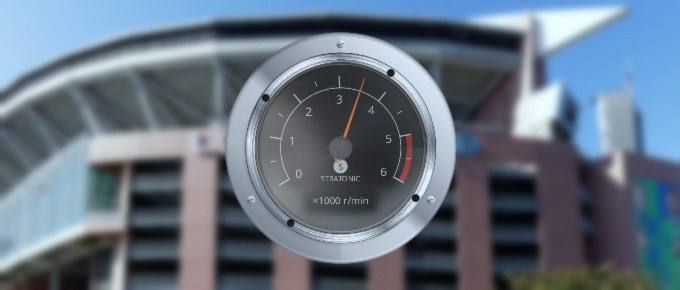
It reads **3500** rpm
